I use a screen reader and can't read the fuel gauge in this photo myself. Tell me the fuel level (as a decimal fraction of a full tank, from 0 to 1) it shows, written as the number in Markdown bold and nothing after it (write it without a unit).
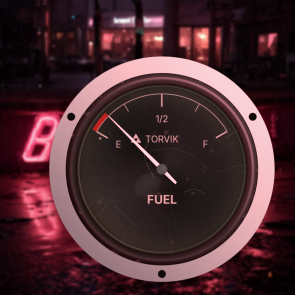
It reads **0.125**
